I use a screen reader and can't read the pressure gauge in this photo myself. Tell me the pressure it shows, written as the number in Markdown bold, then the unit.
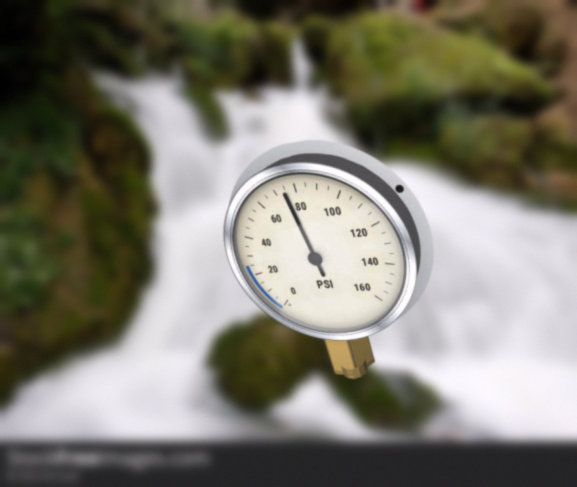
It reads **75** psi
